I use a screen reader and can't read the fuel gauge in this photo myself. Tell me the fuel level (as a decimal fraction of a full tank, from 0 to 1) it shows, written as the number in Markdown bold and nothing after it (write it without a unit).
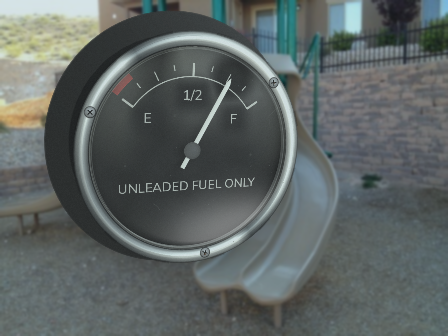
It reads **0.75**
